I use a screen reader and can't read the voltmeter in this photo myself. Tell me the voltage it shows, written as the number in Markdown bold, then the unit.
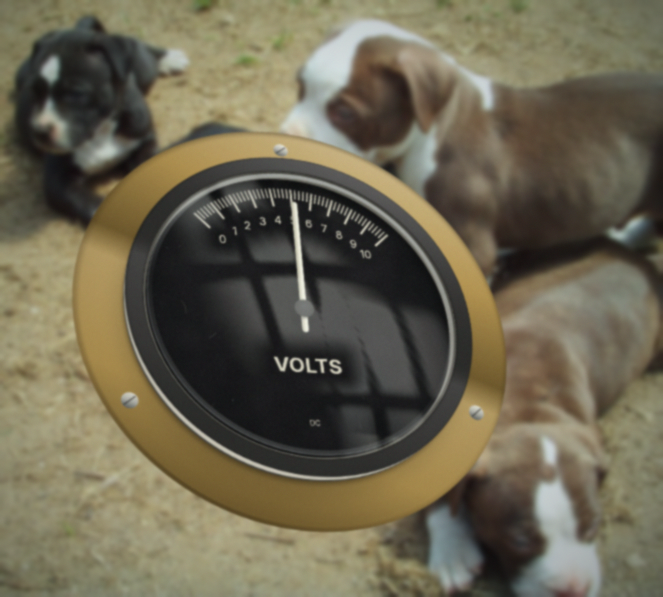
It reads **5** V
